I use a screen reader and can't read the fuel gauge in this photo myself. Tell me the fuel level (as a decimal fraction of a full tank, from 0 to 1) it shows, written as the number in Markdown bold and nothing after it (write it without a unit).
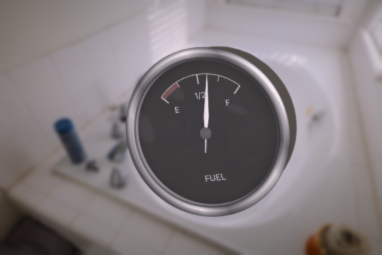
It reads **0.625**
